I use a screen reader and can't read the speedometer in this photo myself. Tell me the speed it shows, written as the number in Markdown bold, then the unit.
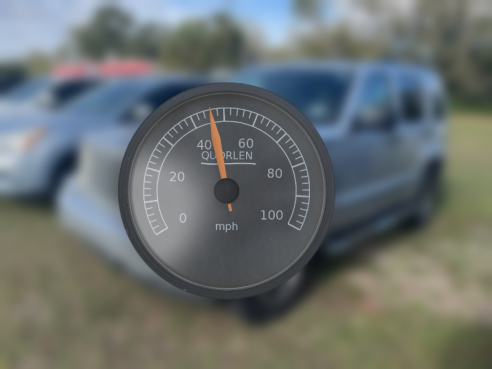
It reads **46** mph
